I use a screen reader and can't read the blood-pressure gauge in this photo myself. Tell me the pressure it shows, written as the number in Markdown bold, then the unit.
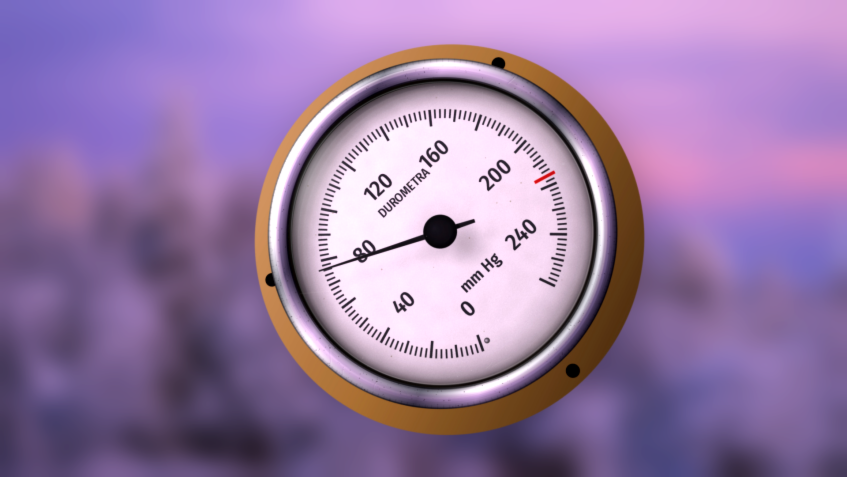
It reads **76** mmHg
